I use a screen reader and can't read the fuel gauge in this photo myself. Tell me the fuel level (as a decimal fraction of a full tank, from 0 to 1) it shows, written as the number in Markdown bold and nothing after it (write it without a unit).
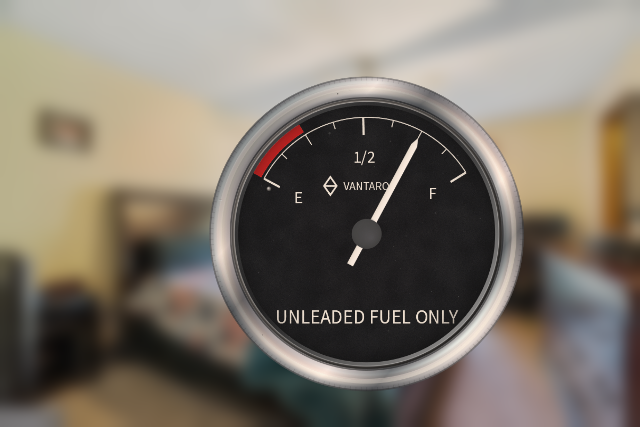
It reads **0.75**
